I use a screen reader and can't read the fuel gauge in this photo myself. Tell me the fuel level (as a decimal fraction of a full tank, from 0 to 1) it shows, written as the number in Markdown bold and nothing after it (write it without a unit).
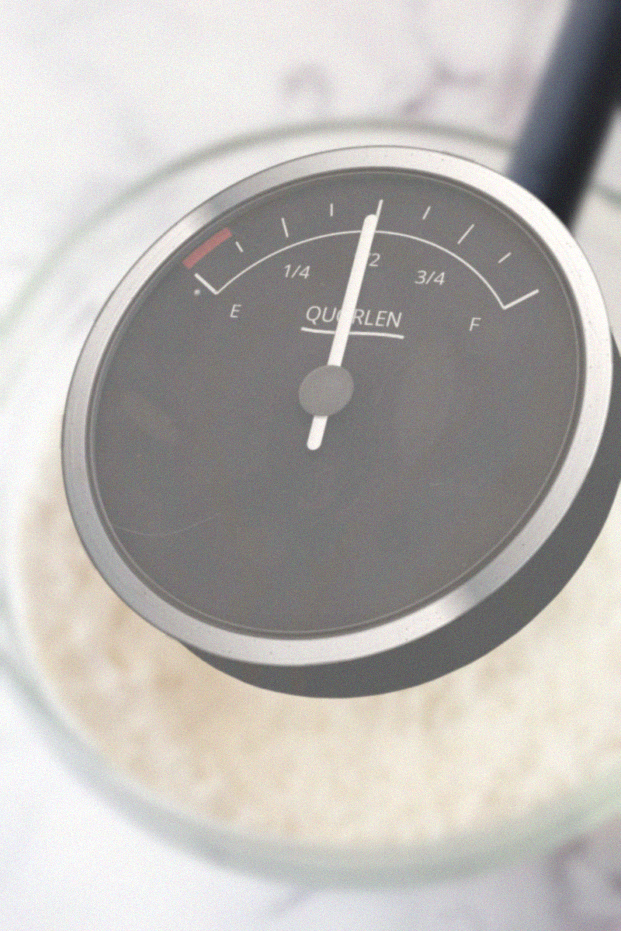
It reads **0.5**
